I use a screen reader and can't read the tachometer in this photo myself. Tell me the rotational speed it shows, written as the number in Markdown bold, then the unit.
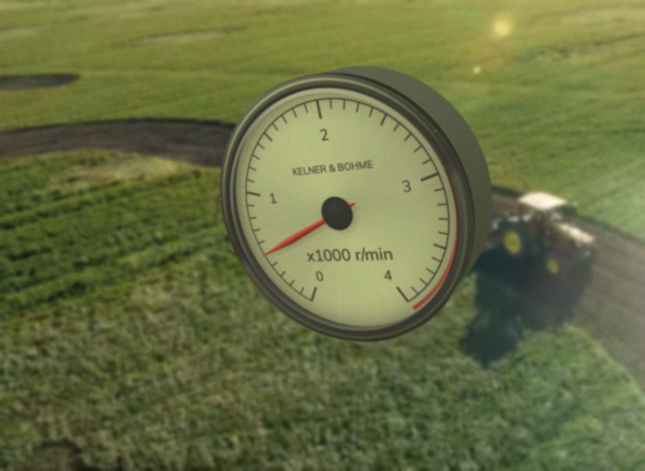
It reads **500** rpm
